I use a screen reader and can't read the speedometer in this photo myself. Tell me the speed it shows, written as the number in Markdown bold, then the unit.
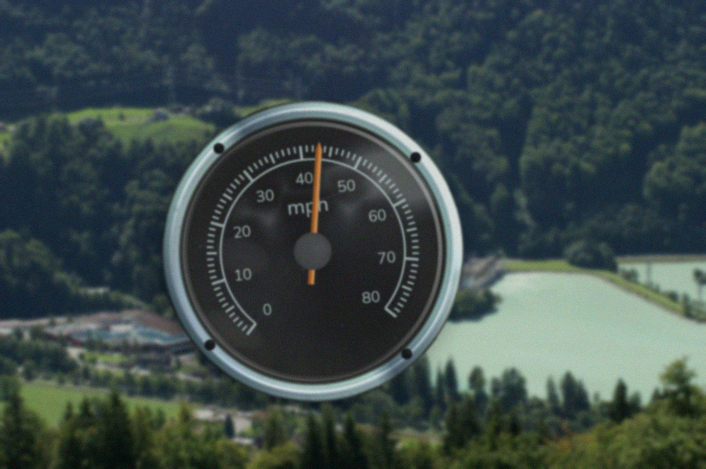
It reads **43** mph
